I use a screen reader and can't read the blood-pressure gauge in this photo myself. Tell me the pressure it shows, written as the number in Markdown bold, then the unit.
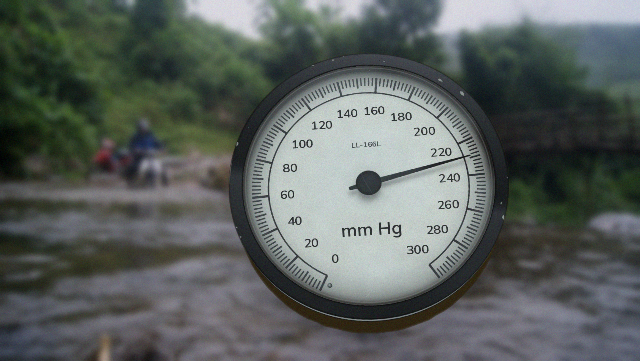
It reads **230** mmHg
